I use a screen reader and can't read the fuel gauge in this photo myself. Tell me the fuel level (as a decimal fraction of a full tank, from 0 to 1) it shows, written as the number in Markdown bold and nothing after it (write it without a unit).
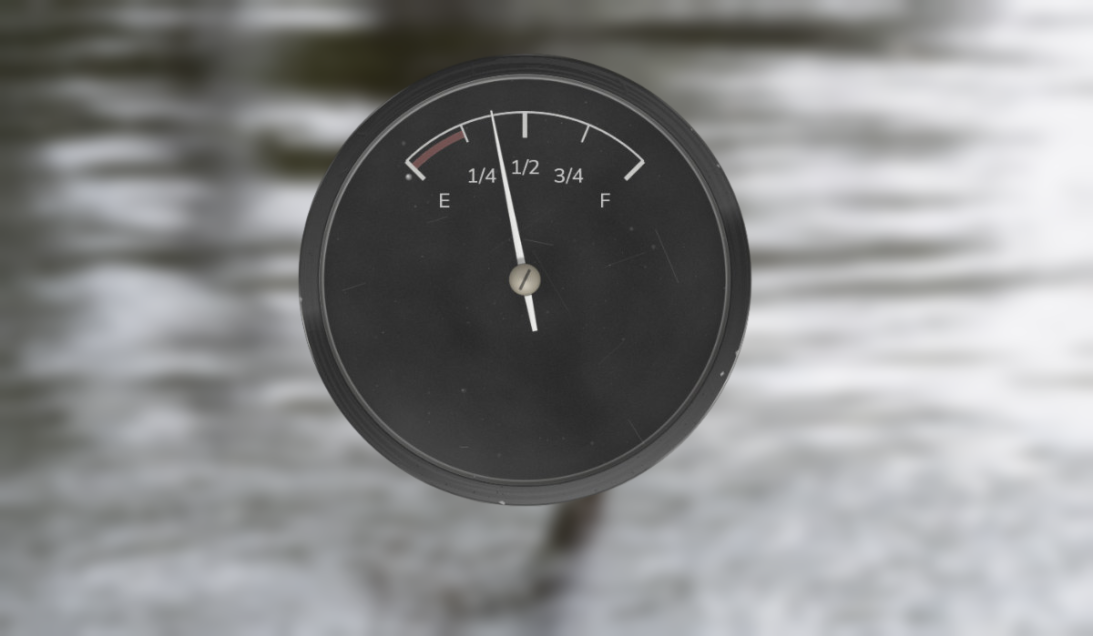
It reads **0.375**
